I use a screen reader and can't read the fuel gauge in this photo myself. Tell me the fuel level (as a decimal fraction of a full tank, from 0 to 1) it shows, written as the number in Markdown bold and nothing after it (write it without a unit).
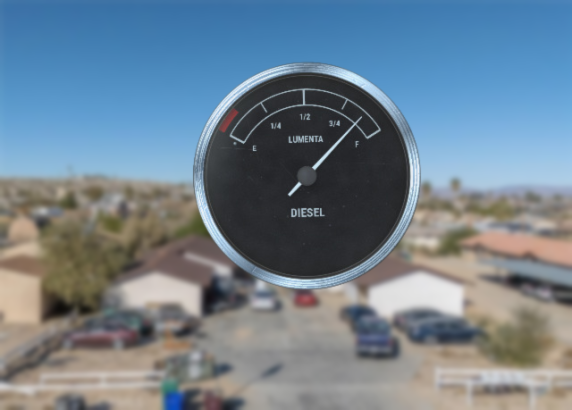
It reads **0.875**
